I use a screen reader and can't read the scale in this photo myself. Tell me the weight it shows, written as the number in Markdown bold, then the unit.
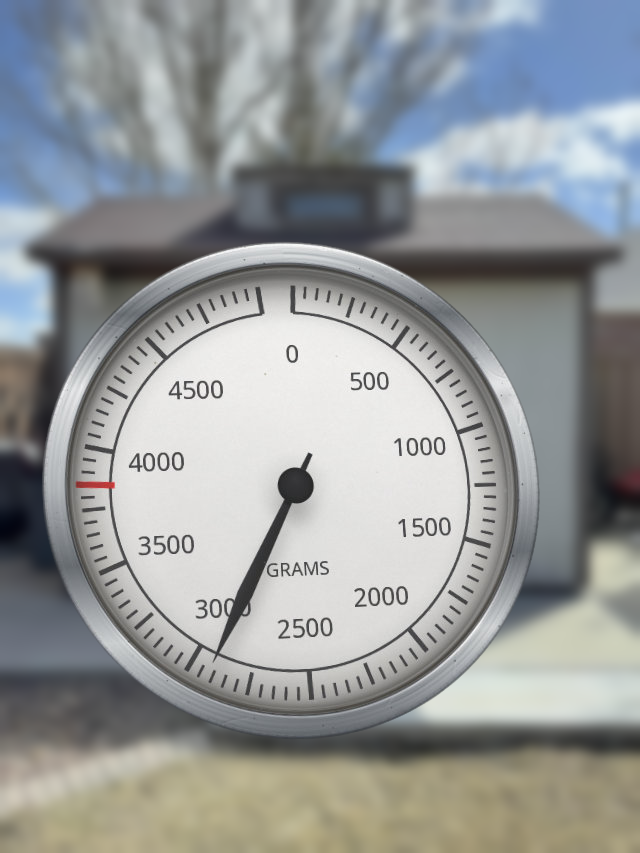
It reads **2925** g
